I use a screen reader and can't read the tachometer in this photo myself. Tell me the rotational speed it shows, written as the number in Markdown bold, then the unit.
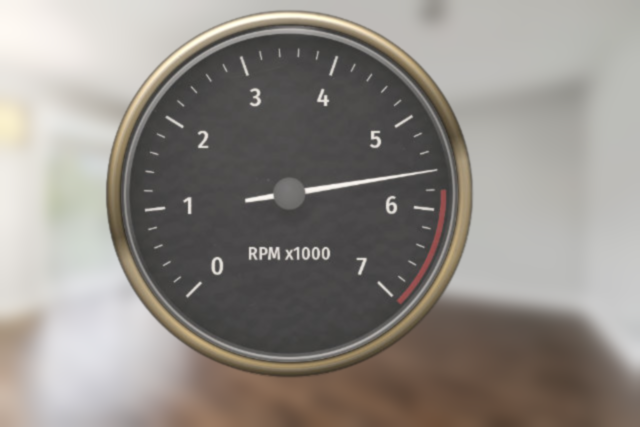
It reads **5600** rpm
